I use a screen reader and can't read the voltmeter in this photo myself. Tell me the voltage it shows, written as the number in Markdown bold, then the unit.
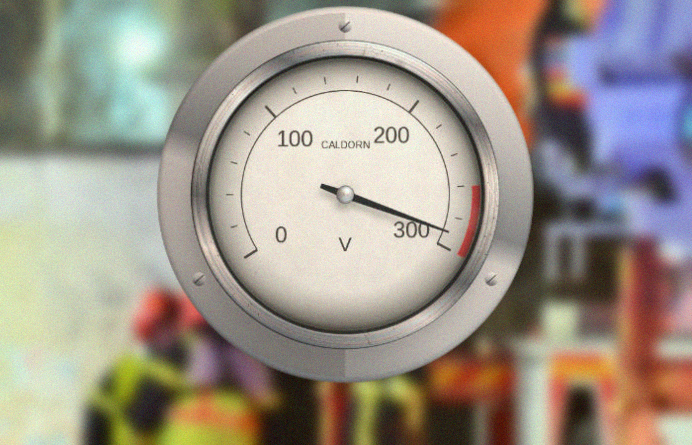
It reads **290** V
